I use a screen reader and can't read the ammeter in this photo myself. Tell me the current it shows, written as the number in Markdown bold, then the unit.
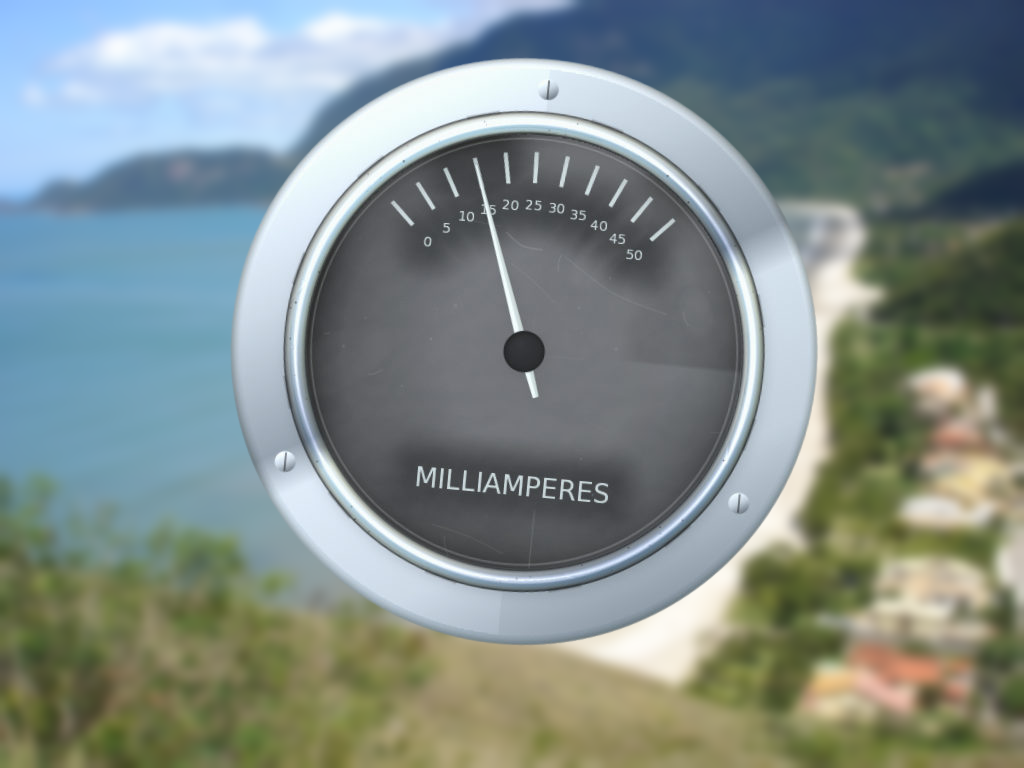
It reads **15** mA
